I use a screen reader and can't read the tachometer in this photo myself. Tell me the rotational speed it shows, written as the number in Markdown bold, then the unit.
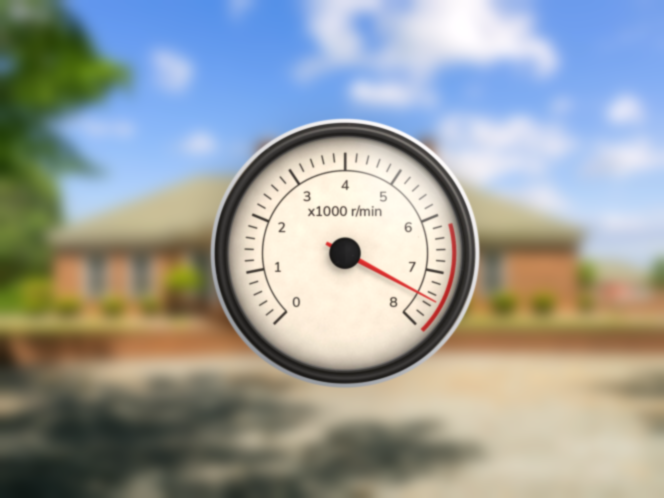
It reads **7500** rpm
